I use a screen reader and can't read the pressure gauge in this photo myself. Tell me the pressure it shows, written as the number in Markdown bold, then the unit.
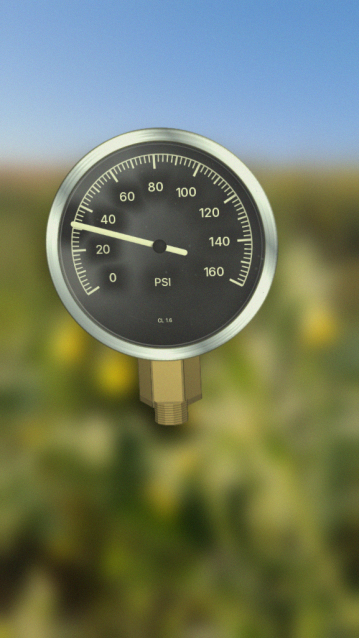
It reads **32** psi
